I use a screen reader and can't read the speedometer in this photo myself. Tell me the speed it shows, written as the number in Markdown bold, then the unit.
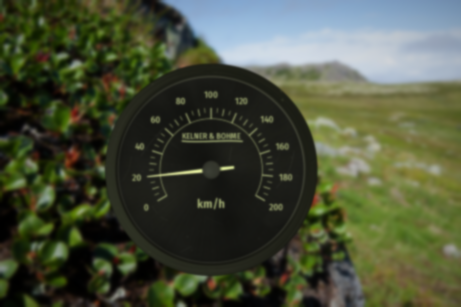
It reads **20** km/h
